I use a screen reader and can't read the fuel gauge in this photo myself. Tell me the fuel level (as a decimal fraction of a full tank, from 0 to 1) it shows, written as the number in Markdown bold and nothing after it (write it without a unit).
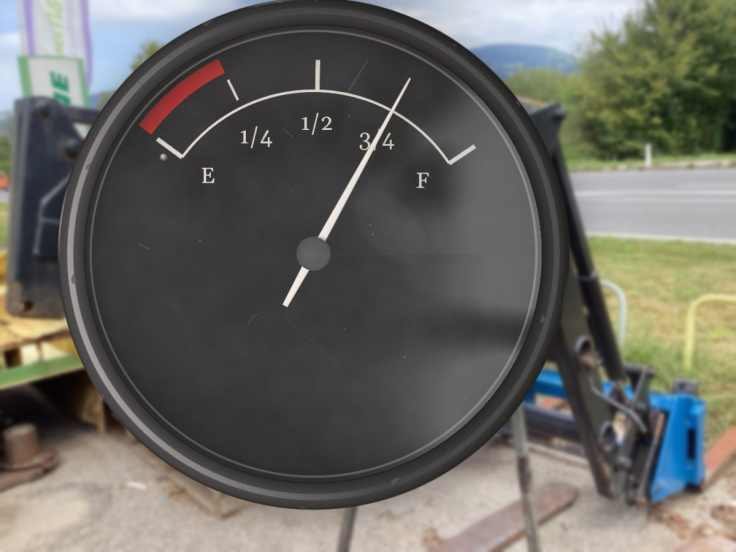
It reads **0.75**
